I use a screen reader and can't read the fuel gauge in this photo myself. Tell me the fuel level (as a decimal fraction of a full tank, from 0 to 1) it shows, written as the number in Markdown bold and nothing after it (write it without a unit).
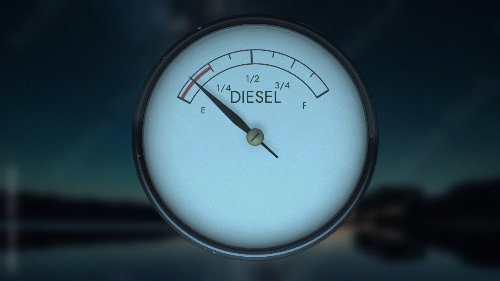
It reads **0.125**
